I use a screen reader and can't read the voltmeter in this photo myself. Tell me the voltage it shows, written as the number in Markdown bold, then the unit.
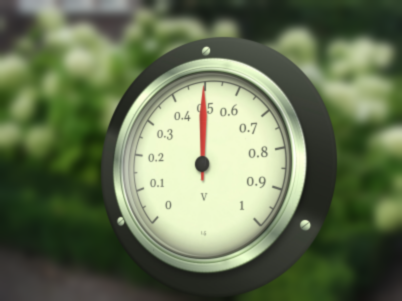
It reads **0.5** V
